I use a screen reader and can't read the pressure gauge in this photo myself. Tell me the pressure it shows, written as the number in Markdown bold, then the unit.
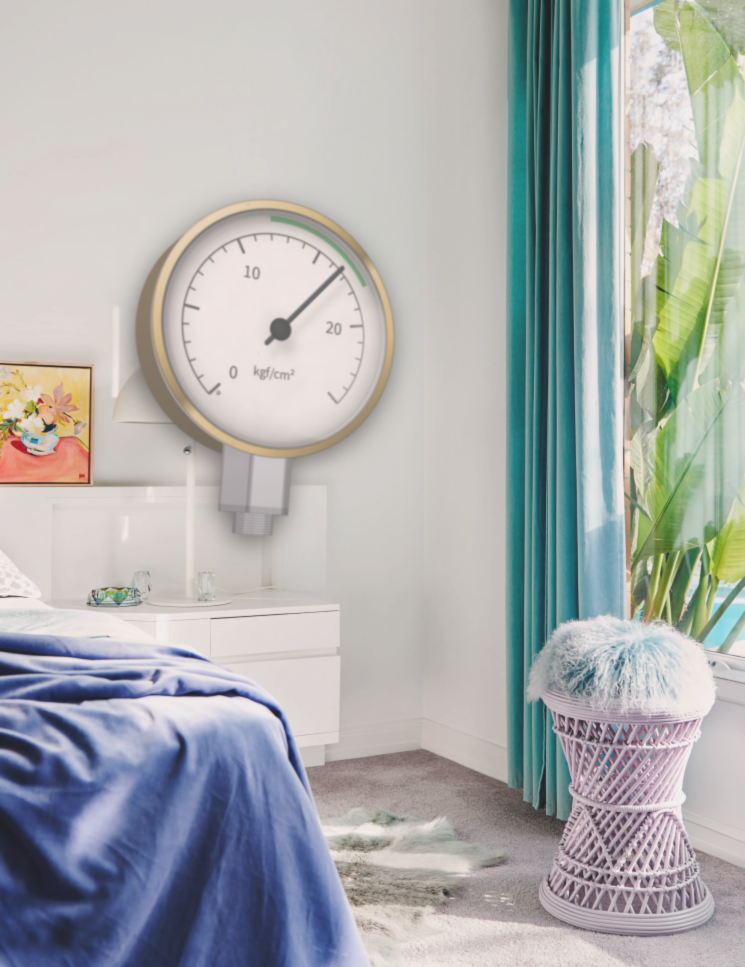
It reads **16.5** kg/cm²
